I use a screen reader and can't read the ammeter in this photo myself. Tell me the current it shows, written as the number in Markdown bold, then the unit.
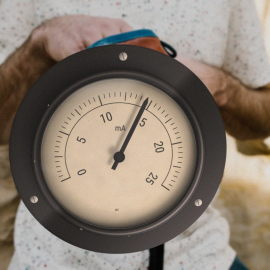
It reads **14.5** mA
